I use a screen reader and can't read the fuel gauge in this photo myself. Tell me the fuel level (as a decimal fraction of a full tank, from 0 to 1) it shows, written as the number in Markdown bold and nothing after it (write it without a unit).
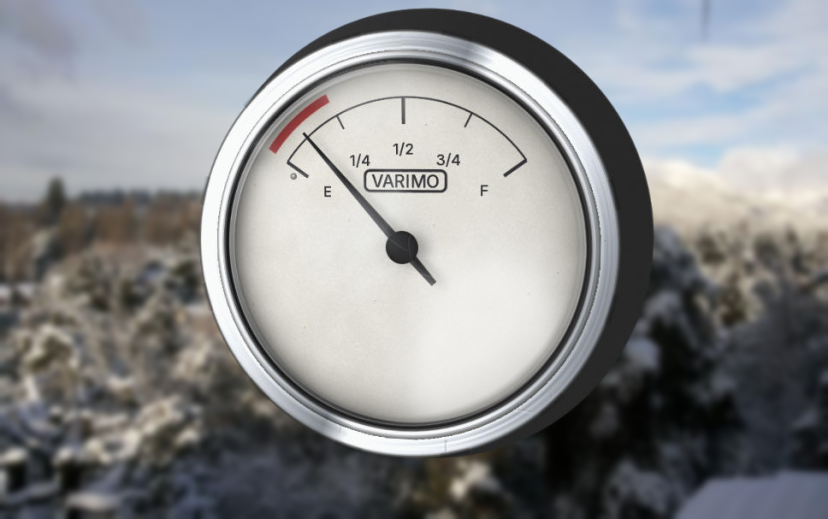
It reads **0.125**
